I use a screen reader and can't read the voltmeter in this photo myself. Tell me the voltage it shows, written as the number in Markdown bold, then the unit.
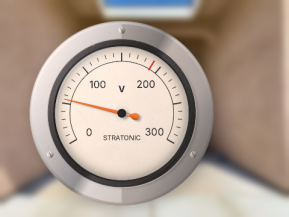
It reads **55** V
